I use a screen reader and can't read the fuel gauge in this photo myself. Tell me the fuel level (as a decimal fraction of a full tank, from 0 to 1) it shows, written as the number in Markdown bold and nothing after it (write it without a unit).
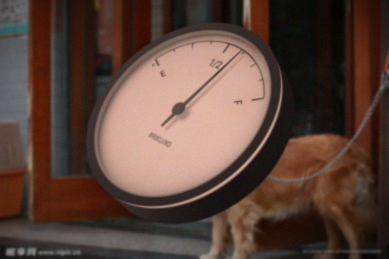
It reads **0.625**
